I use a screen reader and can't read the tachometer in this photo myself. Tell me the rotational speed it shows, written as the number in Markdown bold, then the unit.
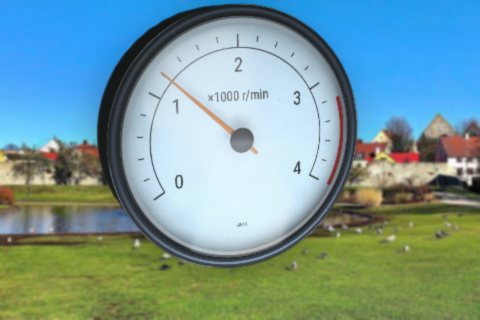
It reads **1200** rpm
